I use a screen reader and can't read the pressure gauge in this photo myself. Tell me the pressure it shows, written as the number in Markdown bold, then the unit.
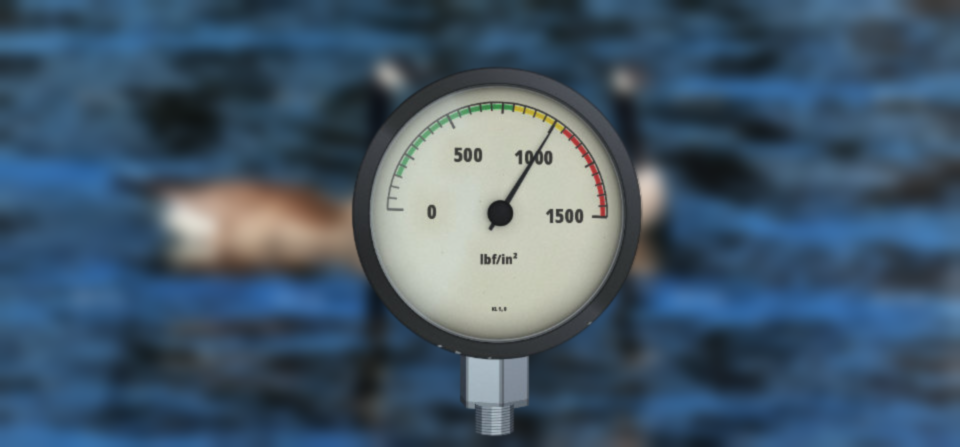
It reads **1000** psi
